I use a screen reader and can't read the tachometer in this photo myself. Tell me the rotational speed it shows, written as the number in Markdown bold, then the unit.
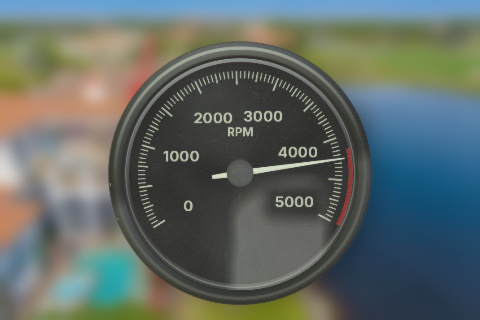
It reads **4250** rpm
